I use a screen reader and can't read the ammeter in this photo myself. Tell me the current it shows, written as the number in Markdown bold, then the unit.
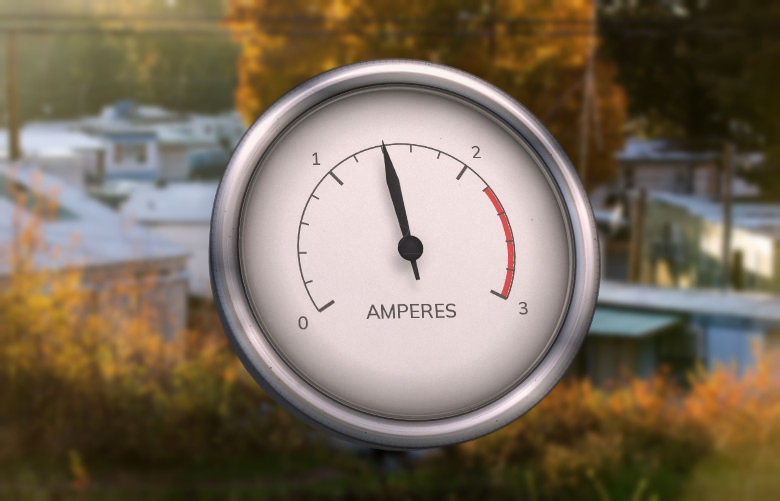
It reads **1.4** A
